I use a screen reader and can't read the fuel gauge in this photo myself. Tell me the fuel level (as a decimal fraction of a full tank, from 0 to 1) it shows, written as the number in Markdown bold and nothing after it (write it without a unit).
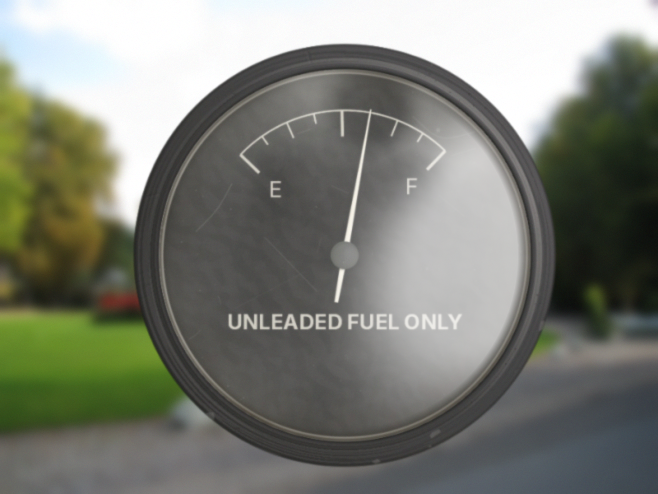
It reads **0.625**
